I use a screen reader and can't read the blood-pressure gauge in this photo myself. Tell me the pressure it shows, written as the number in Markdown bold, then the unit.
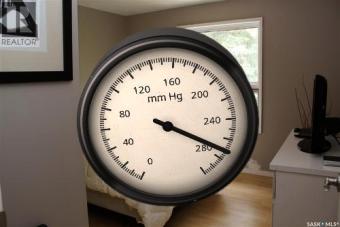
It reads **270** mmHg
